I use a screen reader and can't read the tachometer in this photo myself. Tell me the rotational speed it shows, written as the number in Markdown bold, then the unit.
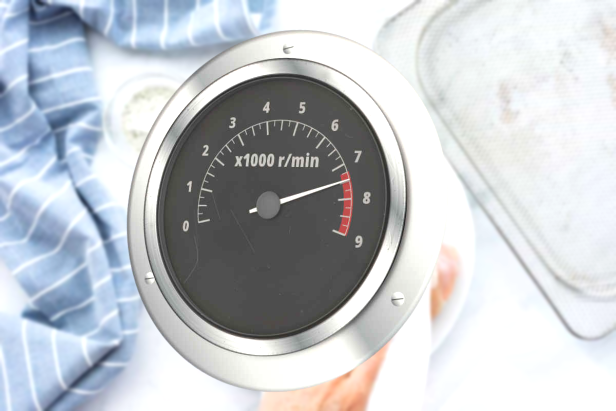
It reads **7500** rpm
